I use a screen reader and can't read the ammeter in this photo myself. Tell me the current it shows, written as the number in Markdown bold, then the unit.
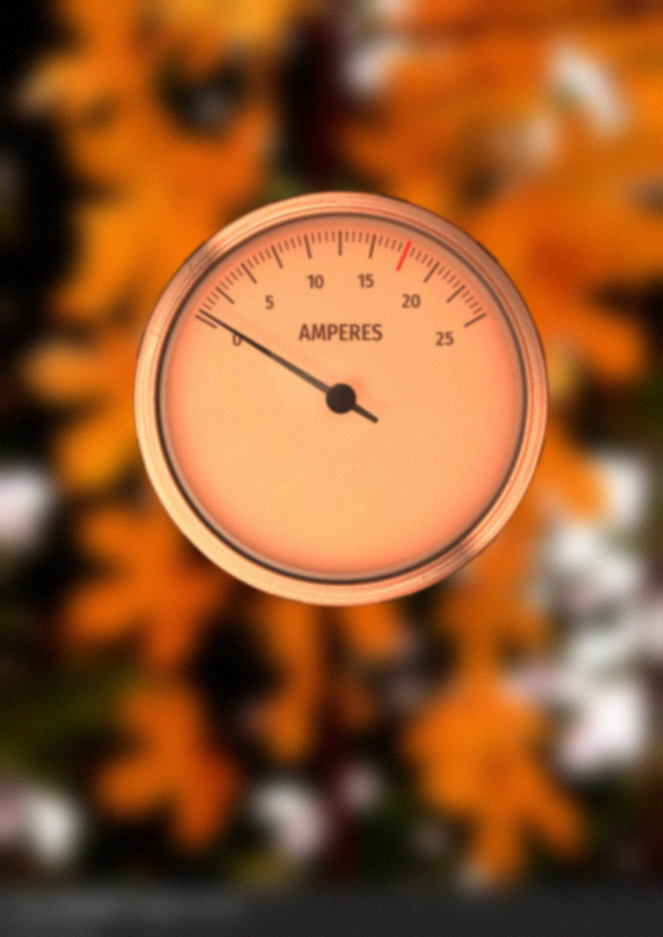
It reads **0.5** A
